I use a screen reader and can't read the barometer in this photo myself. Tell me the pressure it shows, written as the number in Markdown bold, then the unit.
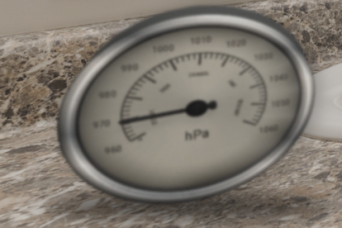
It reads **970** hPa
